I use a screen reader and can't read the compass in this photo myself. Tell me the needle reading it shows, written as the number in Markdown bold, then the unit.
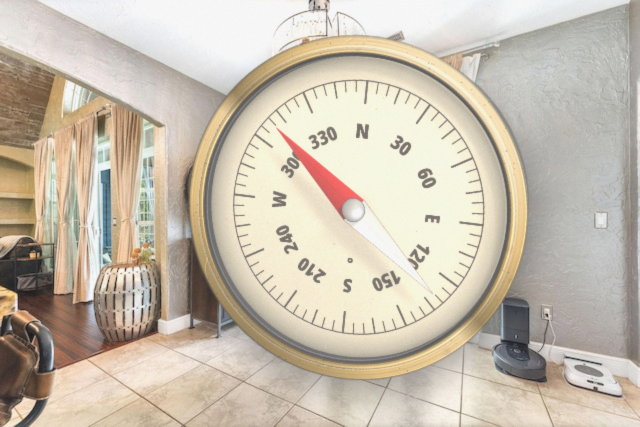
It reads **310** °
